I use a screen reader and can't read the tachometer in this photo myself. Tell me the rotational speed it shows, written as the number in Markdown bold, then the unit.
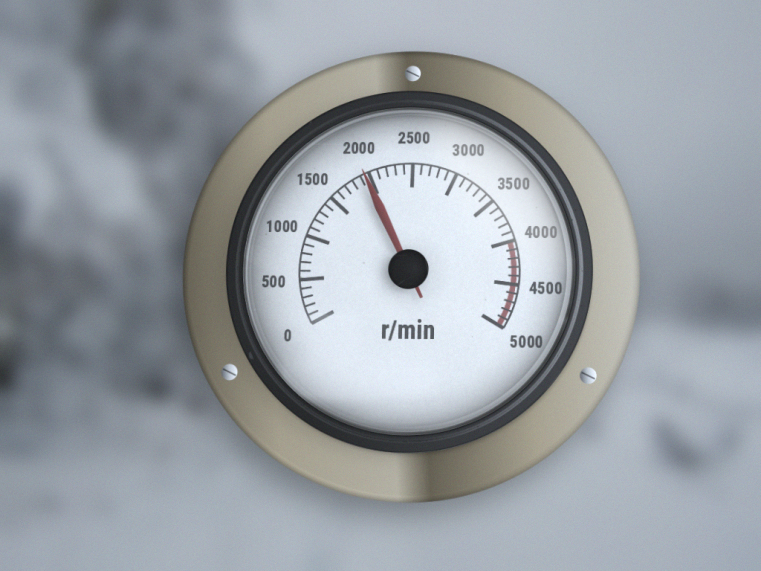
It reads **1950** rpm
